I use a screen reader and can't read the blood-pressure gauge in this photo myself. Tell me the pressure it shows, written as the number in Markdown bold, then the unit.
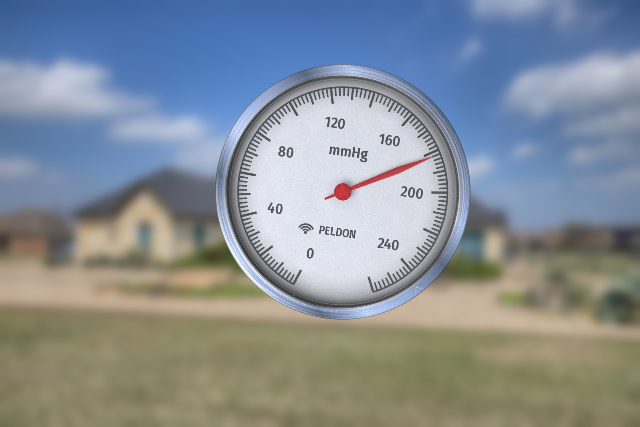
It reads **182** mmHg
